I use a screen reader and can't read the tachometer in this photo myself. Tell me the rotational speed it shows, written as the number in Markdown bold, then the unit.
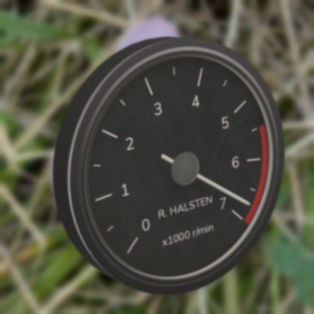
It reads **6750** rpm
